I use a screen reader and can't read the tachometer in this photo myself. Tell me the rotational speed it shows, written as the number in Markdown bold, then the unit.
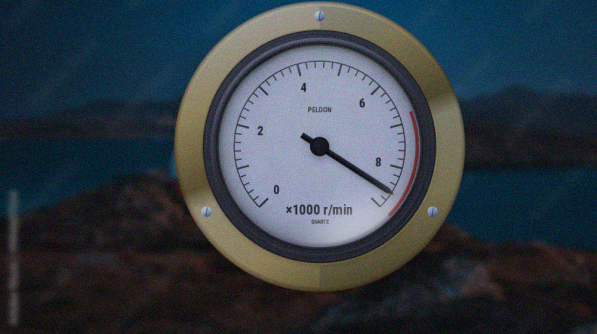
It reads **8600** rpm
